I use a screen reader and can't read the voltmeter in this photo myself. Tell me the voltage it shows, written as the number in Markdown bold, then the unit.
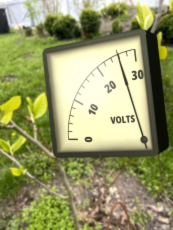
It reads **26** V
